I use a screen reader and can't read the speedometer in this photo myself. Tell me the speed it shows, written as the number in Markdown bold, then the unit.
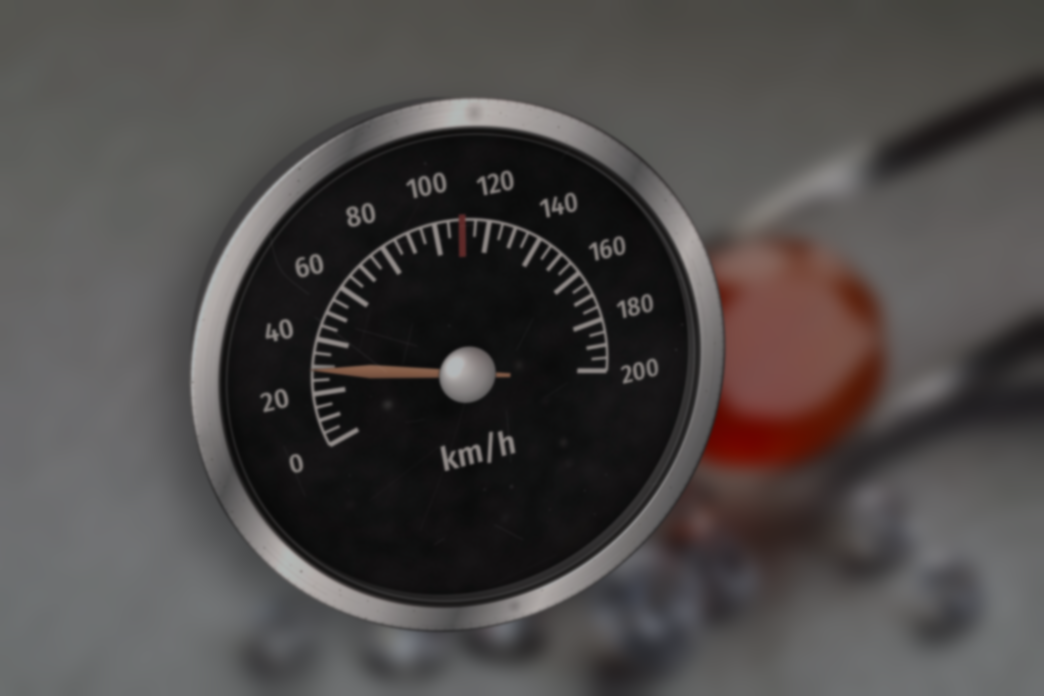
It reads **30** km/h
